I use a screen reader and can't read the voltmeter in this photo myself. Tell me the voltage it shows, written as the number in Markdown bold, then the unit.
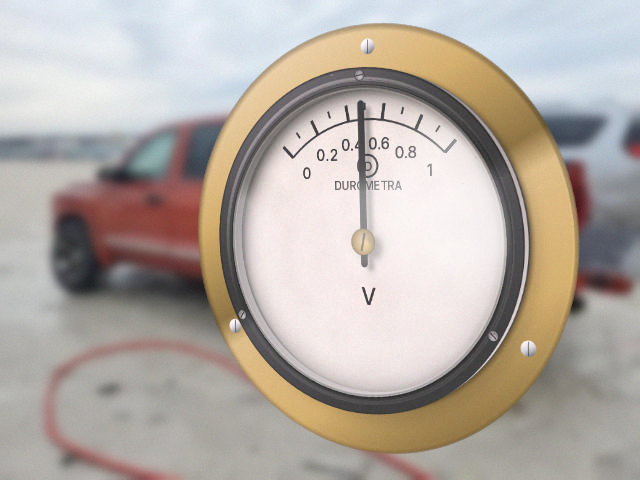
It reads **0.5** V
